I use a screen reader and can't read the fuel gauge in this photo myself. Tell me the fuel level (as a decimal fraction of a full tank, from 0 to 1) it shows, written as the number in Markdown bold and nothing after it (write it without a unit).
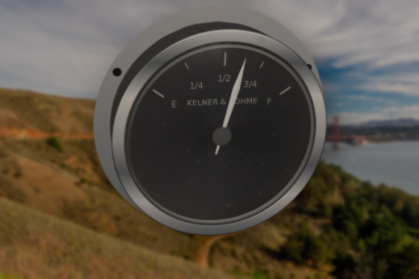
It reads **0.625**
